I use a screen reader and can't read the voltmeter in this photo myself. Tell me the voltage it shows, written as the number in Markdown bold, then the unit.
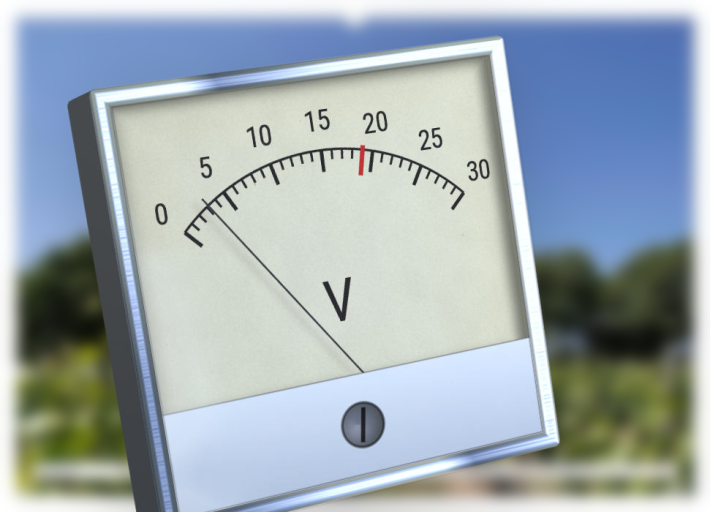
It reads **3** V
